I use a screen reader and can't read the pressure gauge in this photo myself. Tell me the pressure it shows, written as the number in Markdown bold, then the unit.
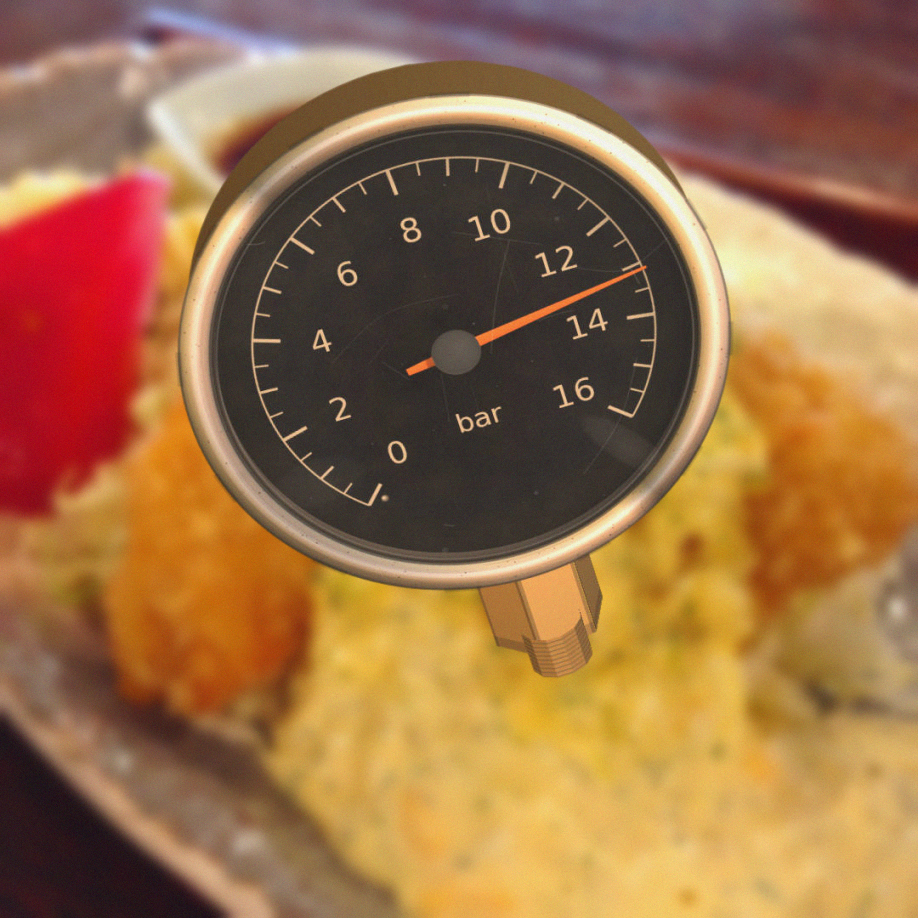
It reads **13** bar
